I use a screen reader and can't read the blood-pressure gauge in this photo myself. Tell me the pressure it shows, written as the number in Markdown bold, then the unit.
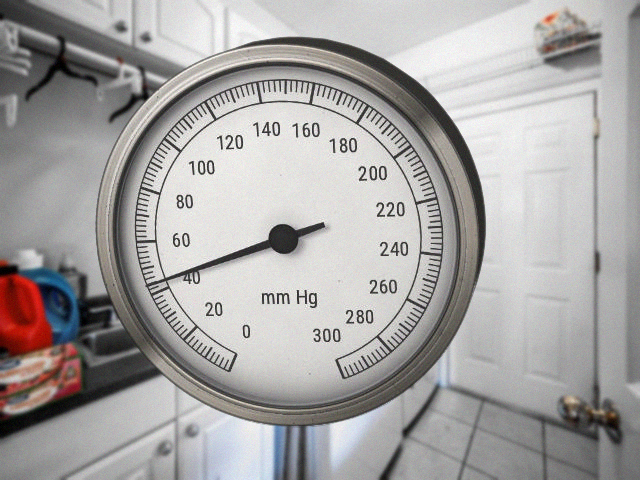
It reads **44** mmHg
